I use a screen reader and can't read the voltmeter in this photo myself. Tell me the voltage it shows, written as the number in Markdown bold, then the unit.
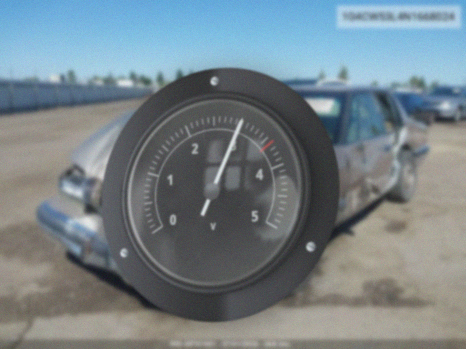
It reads **3** V
